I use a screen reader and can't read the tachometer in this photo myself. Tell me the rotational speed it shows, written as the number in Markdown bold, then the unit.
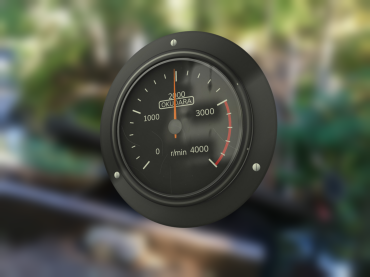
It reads **2000** rpm
